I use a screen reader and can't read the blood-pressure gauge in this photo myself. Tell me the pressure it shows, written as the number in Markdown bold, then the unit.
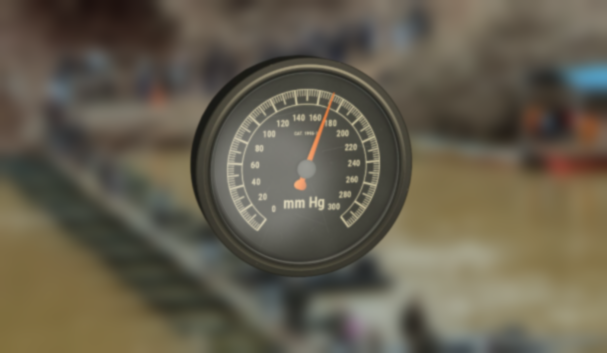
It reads **170** mmHg
